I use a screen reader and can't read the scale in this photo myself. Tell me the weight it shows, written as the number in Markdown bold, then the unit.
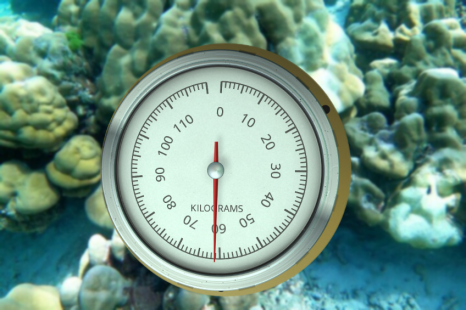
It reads **61** kg
